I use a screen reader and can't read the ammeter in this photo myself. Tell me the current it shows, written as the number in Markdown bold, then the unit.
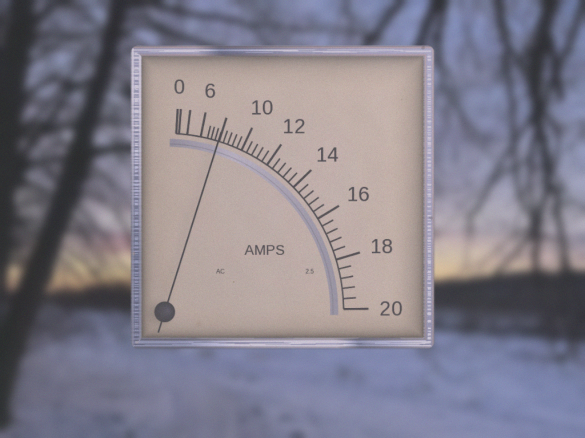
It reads **8** A
